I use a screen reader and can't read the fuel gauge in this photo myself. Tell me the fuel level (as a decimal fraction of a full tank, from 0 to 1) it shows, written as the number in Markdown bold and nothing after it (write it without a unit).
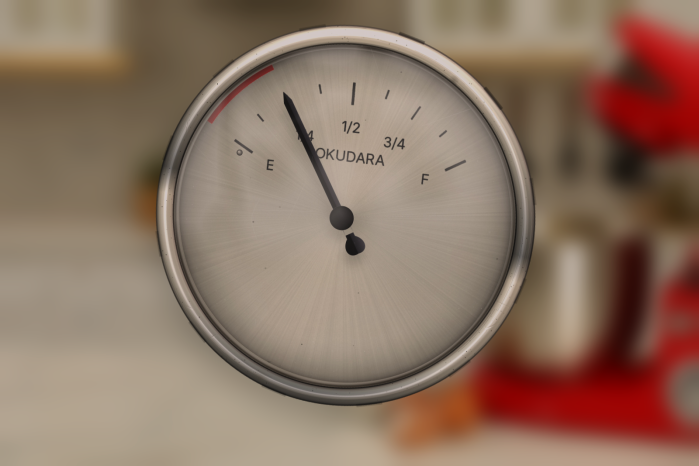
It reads **0.25**
